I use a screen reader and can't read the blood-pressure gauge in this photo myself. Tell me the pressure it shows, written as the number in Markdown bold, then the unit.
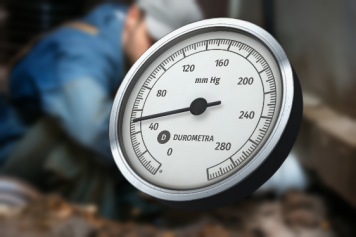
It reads **50** mmHg
